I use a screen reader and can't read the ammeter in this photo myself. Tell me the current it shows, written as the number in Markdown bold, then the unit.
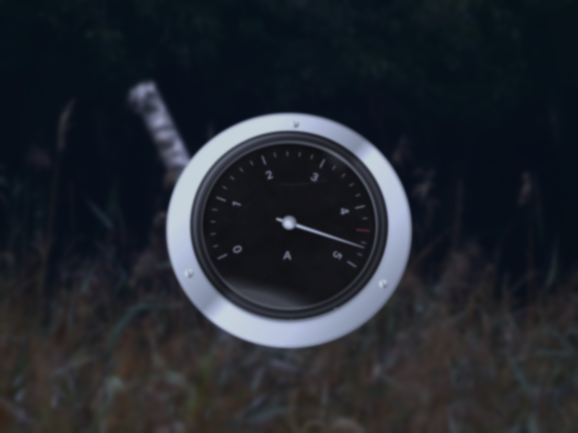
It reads **4.7** A
